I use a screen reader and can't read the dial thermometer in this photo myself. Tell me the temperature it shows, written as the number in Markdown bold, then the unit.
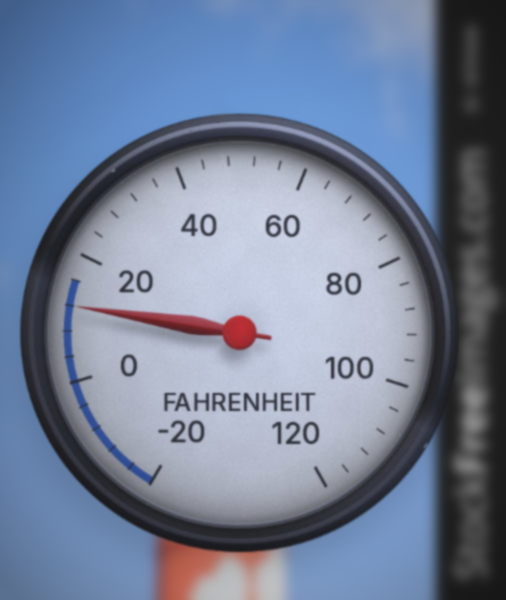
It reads **12** °F
